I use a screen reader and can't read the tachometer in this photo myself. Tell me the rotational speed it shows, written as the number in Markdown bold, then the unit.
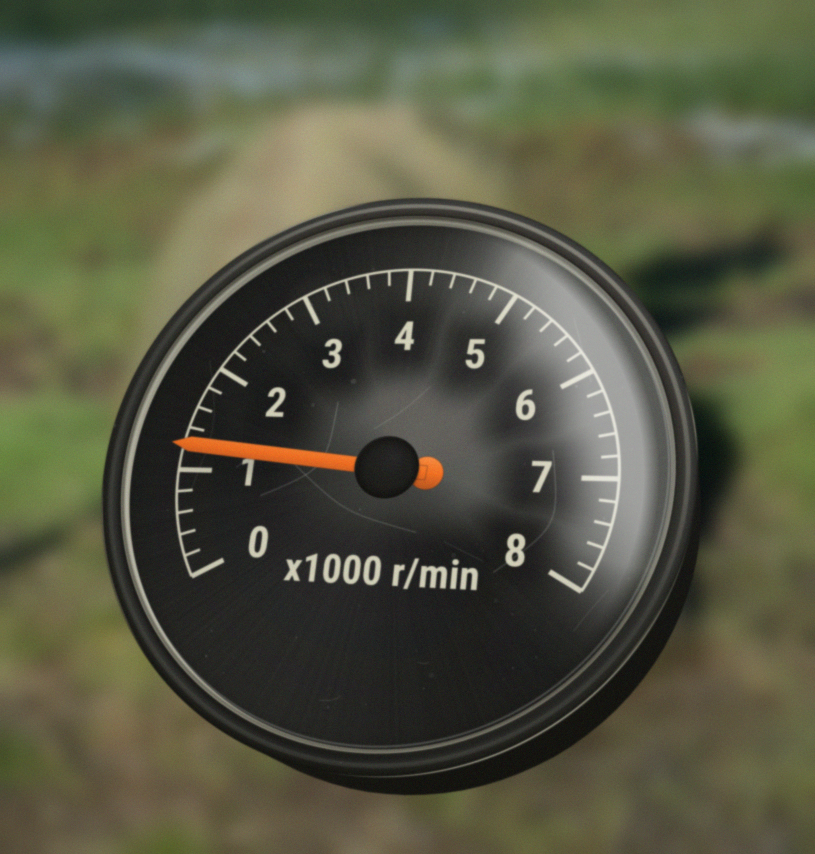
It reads **1200** rpm
